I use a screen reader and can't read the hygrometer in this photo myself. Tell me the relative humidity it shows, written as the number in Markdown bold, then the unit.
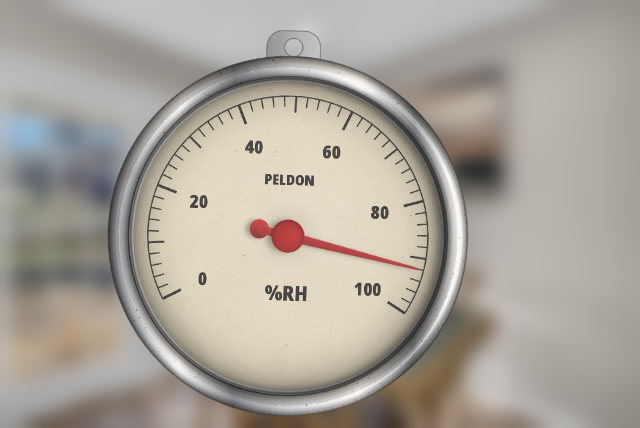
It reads **92** %
